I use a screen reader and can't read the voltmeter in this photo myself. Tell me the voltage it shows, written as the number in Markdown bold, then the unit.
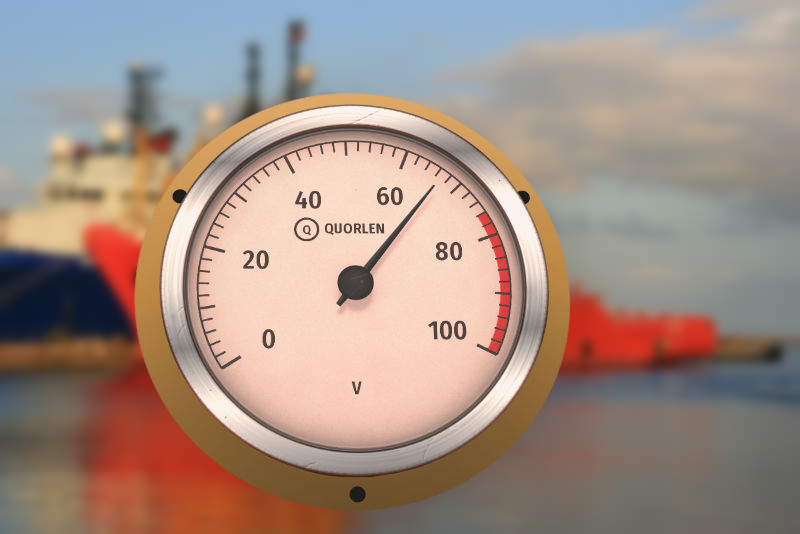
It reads **67** V
